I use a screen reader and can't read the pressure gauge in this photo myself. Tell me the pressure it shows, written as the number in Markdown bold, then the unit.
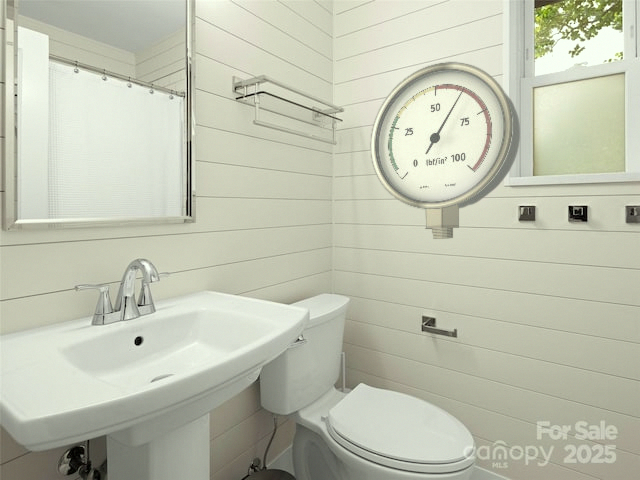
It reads **62.5** psi
